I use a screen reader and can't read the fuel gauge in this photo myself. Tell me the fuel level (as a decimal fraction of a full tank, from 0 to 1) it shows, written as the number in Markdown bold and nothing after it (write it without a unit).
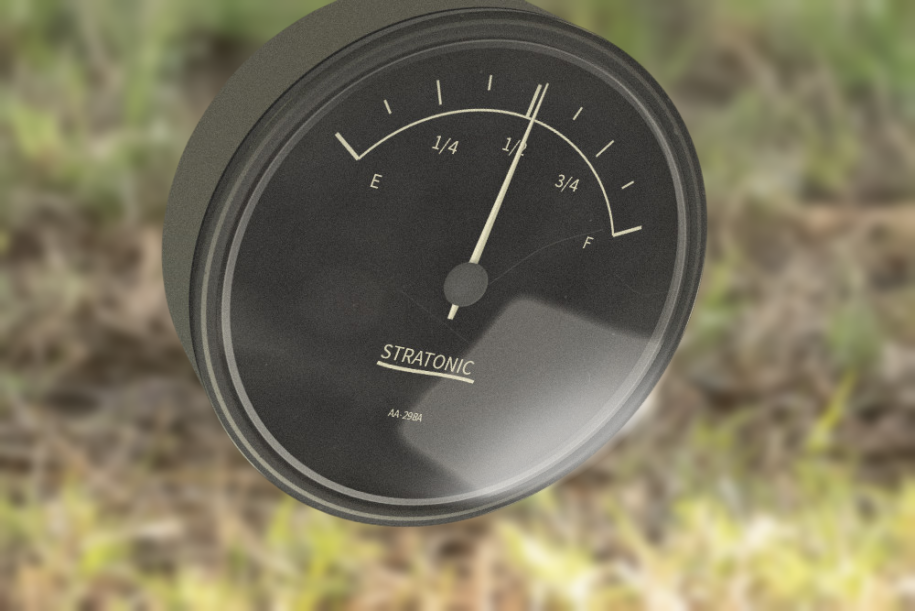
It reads **0.5**
